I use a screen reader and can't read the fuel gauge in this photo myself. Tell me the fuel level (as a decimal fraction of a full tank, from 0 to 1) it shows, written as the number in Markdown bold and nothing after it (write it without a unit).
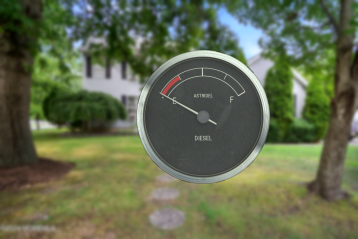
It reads **0**
